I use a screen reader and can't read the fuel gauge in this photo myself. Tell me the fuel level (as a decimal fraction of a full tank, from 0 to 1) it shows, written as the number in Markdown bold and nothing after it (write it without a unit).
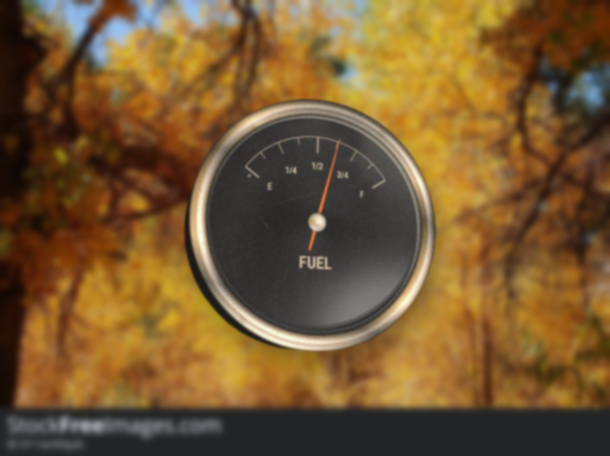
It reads **0.625**
